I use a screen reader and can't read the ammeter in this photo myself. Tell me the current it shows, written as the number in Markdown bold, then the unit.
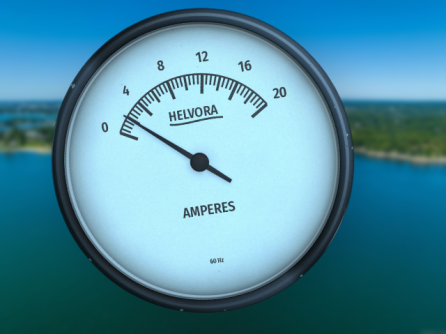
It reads **2** A
